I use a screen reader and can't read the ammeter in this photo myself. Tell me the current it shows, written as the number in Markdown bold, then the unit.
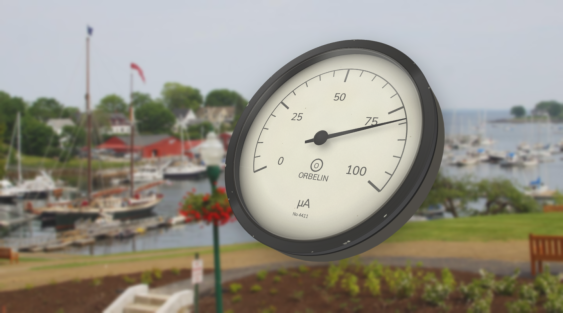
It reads **80** µA
